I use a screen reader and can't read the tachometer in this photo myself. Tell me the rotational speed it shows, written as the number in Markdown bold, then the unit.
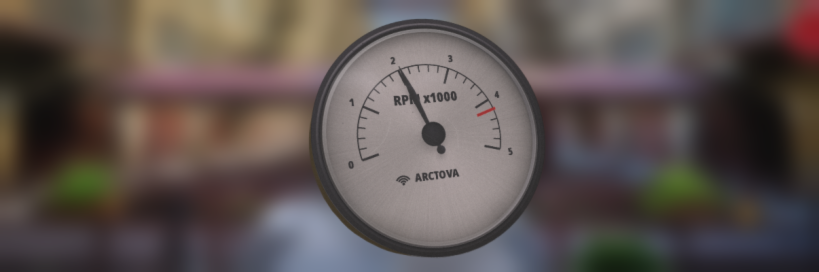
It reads **2000** rpm
